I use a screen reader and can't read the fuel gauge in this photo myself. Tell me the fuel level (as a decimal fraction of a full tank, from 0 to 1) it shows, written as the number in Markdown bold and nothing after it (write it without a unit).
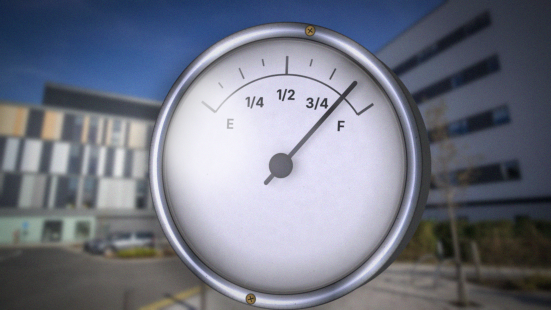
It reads **0.875**
